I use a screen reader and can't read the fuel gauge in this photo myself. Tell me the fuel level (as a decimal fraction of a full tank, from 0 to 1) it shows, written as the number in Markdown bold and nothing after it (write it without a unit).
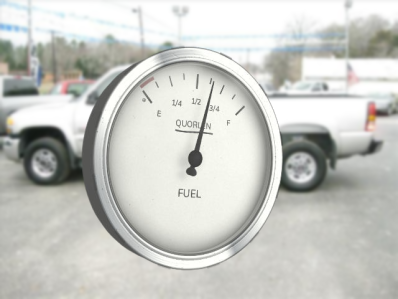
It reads **0.625**
